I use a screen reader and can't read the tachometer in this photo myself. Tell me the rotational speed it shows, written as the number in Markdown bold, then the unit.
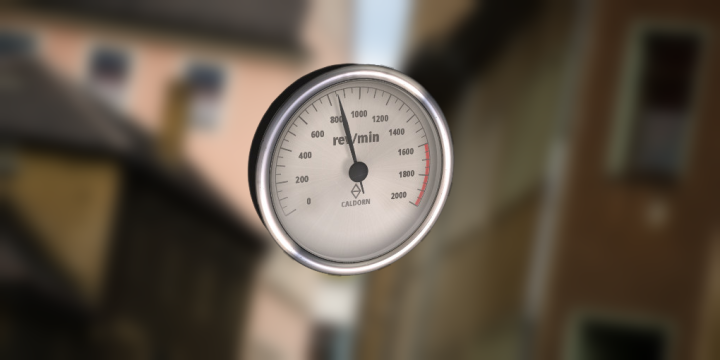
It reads **850** rpm
